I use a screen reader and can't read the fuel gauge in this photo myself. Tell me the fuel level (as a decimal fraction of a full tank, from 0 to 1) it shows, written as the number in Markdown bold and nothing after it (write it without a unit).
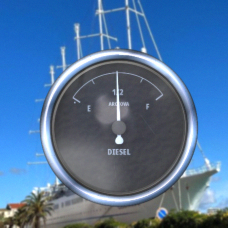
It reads **0.5**
